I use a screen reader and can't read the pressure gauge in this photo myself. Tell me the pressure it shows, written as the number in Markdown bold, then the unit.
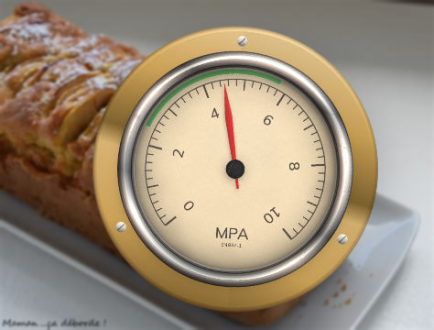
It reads **4.5** MPa
